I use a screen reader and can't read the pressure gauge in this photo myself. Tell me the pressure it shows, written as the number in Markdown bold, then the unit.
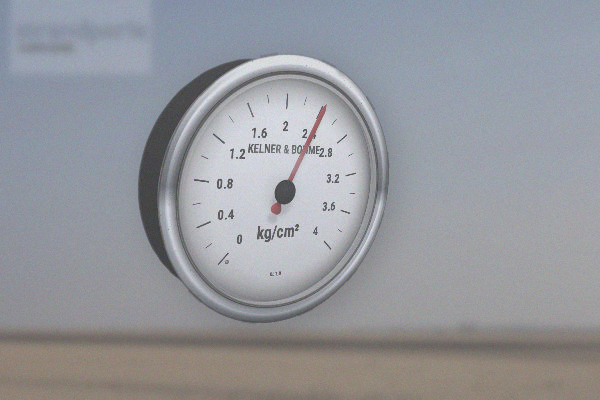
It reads **2.4** kg/cm²
